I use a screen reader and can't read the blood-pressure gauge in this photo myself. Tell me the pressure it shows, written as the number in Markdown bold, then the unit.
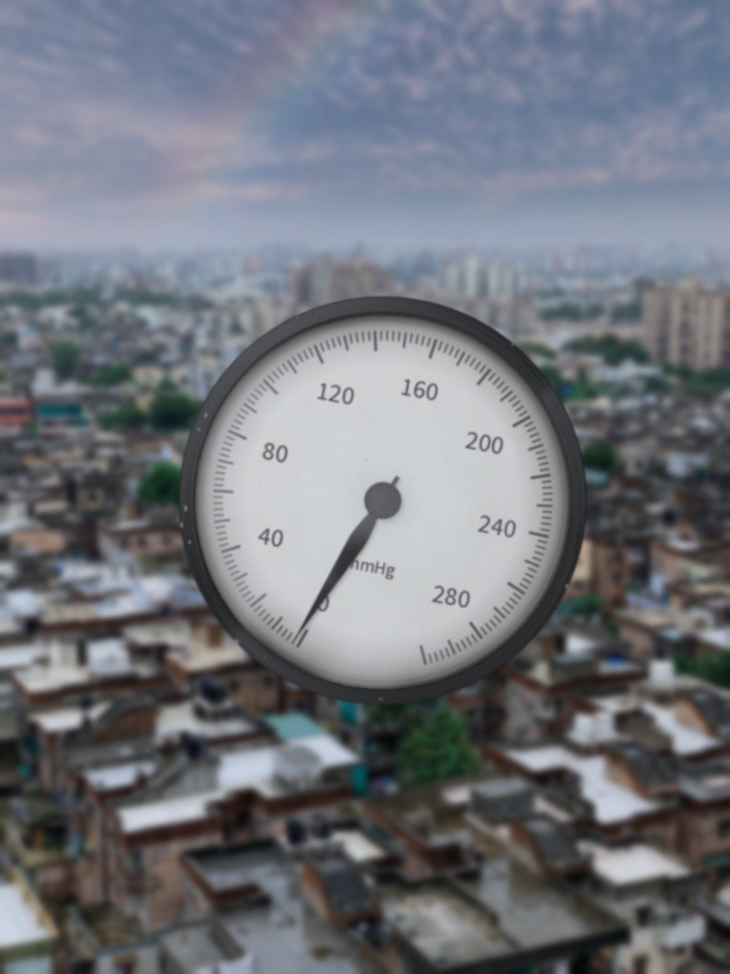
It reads **2** mmHg
